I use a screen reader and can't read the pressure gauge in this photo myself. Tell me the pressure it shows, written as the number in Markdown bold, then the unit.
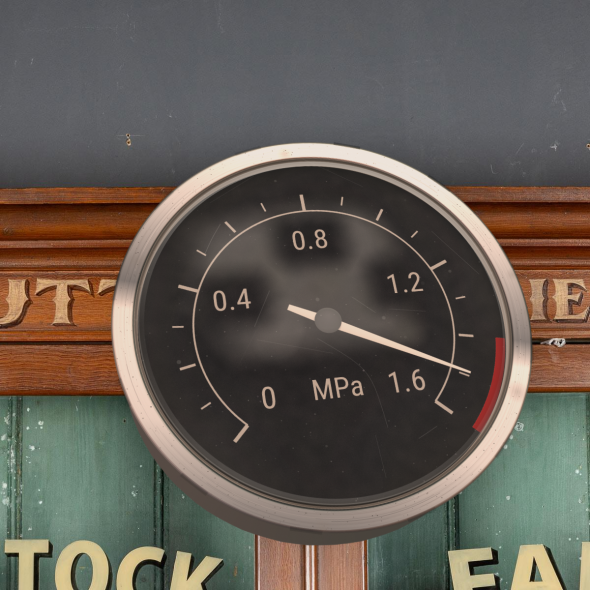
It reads **1.5** MPa
